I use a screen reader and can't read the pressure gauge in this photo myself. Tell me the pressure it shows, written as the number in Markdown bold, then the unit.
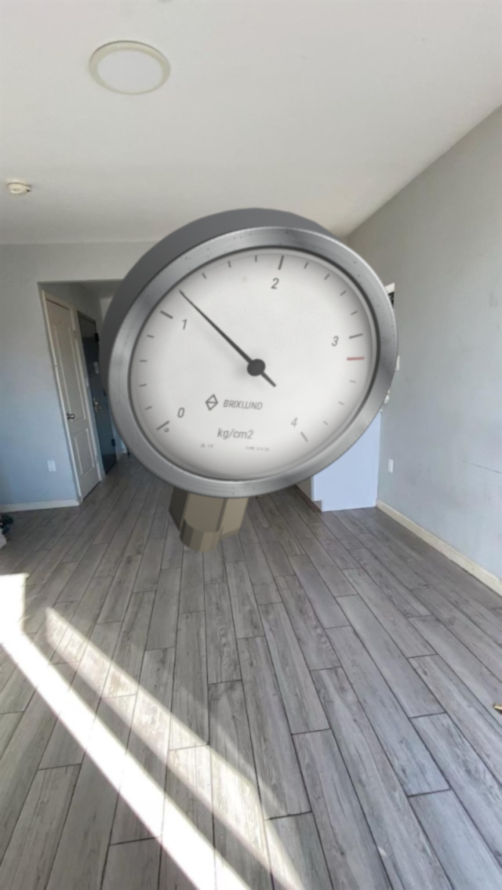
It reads **1.2** kg/cm²
